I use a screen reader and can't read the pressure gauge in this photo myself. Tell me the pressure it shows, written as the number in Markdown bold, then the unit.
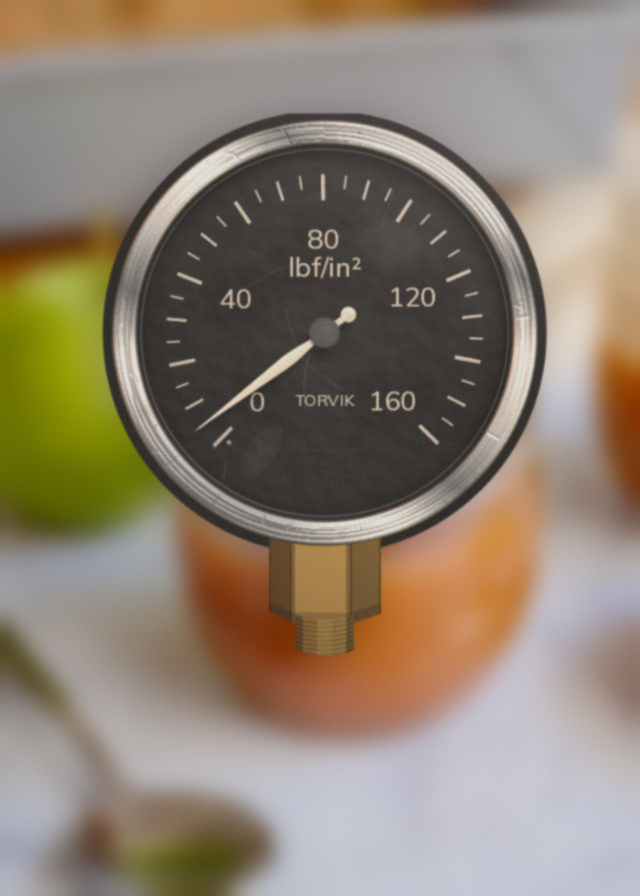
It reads **5** psi
